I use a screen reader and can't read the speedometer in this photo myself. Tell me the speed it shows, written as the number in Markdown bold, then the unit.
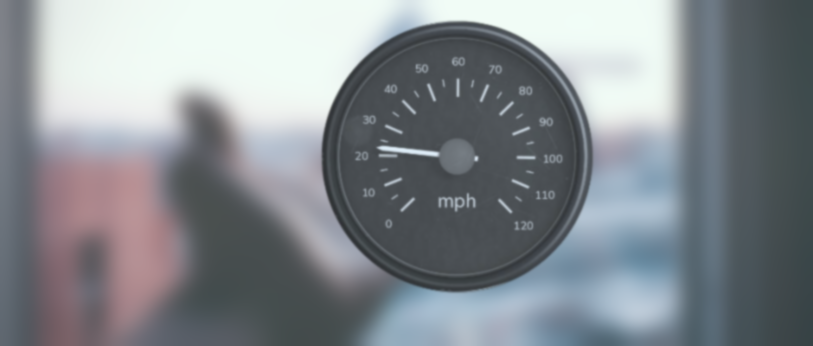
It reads **22.5** mph
